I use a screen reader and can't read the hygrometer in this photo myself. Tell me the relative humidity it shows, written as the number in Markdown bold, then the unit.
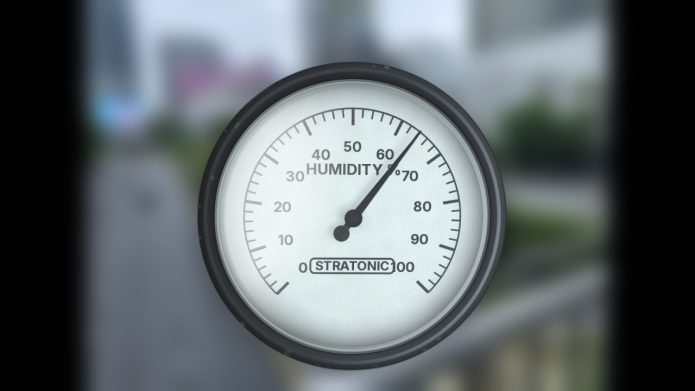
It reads **64** %
